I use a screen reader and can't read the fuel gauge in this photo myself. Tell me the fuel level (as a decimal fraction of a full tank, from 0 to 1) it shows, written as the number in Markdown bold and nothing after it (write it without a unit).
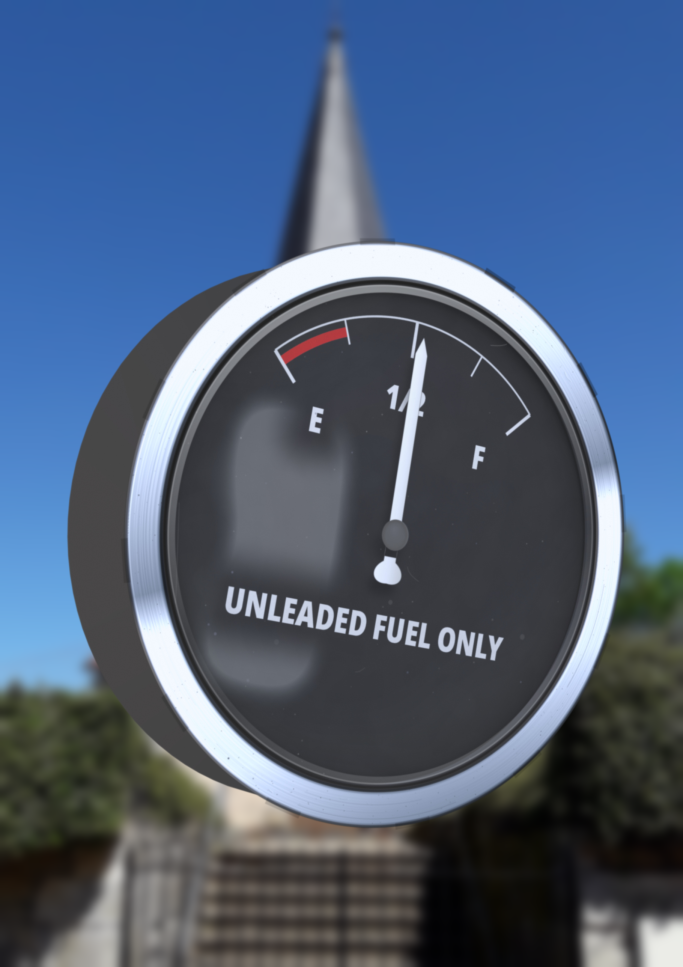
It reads **0.5**
